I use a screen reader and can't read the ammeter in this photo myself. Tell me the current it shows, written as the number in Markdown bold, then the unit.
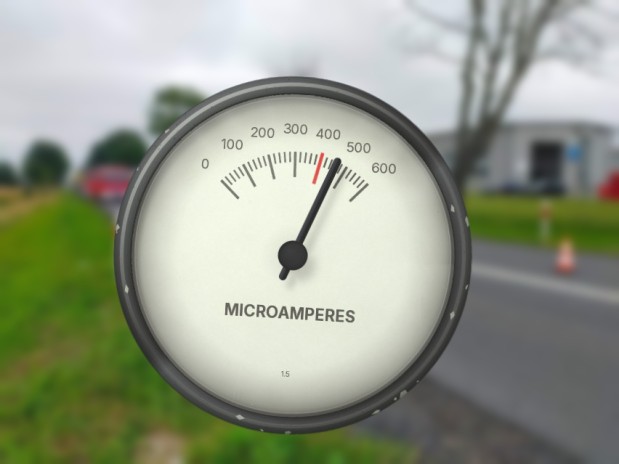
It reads **460** µA
